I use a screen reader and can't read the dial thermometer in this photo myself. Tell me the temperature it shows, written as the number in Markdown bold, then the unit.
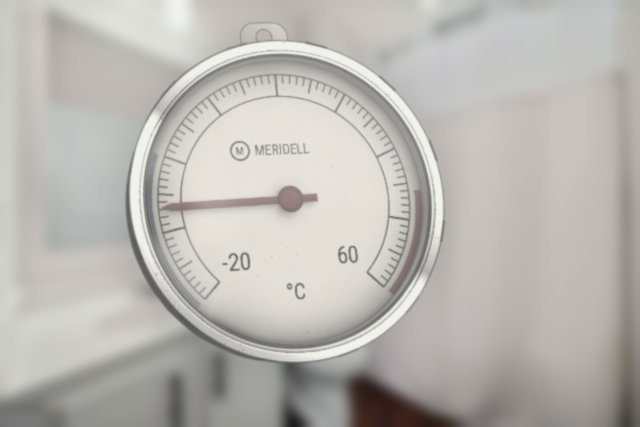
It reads **-7** °C
